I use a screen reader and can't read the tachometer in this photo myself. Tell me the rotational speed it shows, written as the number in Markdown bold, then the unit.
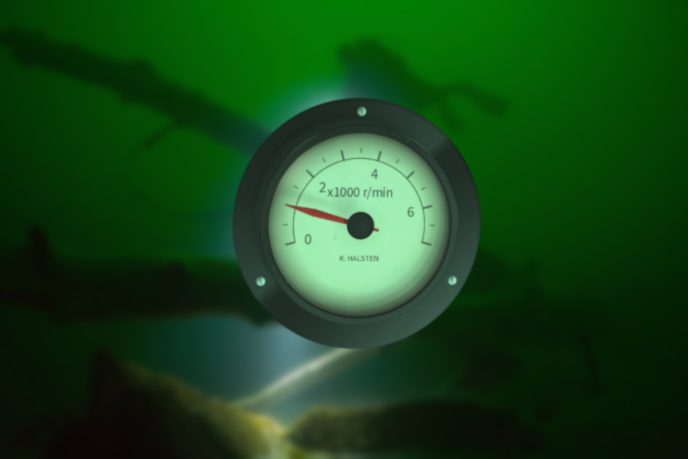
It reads **1000** rpm
